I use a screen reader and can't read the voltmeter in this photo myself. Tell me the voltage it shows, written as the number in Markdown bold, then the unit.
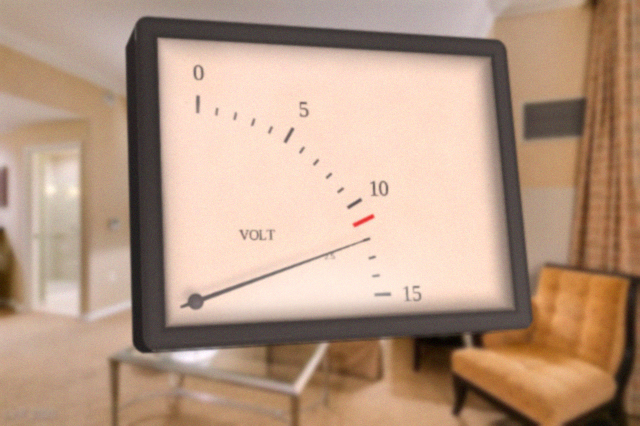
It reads **12** V
